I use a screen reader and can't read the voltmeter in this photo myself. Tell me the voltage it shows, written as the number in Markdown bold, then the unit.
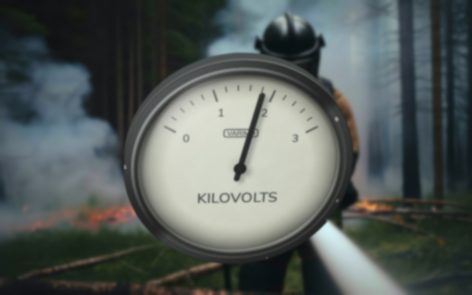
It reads **1.8** kV
